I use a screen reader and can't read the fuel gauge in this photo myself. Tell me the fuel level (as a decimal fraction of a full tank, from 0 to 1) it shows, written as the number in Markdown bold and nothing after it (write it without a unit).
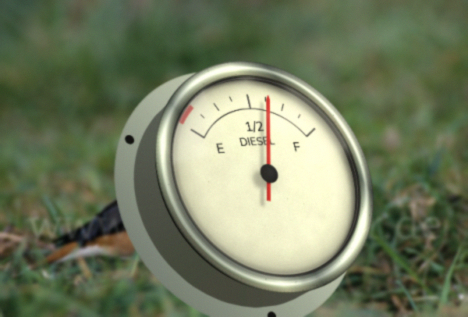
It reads **0.625**
